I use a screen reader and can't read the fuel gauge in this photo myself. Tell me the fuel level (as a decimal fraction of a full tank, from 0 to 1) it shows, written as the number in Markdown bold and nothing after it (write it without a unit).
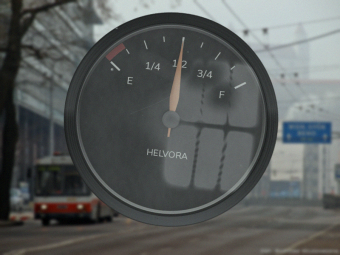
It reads **0.5**
